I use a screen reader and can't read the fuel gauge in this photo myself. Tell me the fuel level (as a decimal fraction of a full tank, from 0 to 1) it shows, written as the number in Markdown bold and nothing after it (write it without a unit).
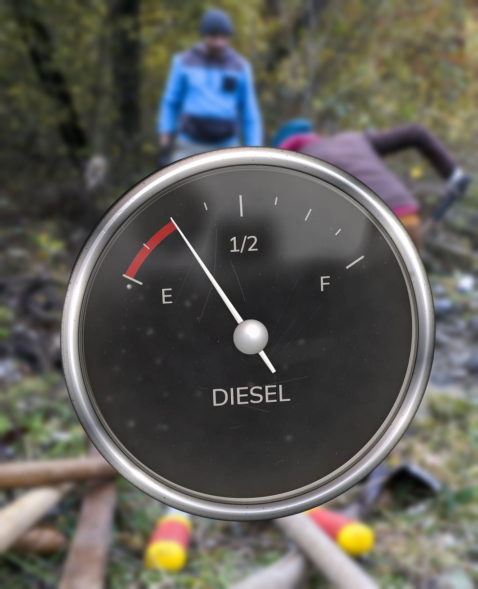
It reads **0.25**
